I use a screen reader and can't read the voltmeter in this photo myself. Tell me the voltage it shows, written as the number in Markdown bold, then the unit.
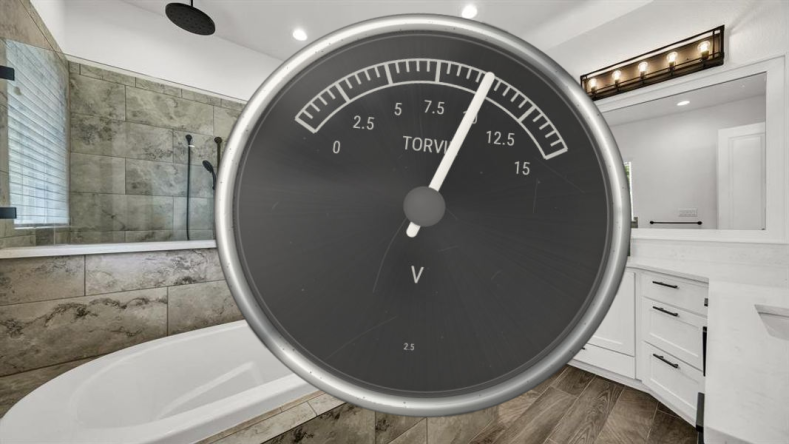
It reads **10** V
